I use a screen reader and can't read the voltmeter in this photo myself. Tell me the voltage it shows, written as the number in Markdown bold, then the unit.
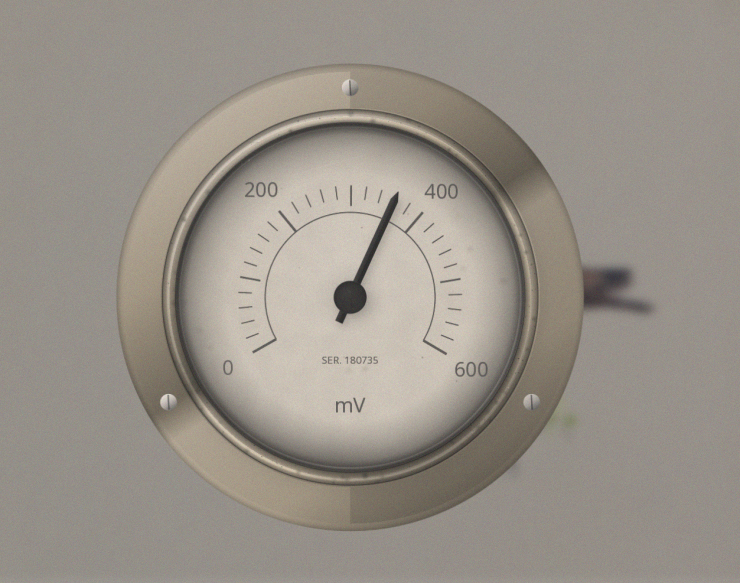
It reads **360** mV
